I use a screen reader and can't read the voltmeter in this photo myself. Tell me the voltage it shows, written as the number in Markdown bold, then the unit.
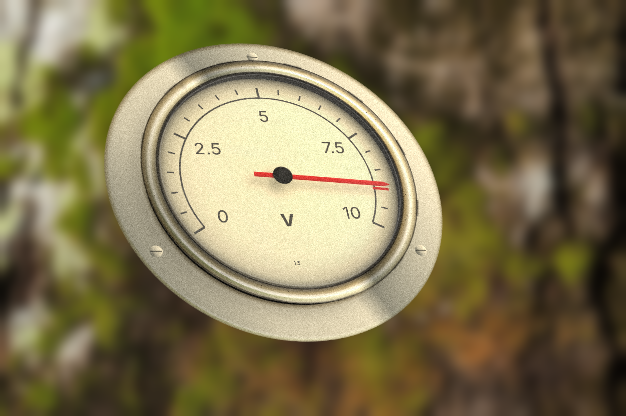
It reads **9** V
